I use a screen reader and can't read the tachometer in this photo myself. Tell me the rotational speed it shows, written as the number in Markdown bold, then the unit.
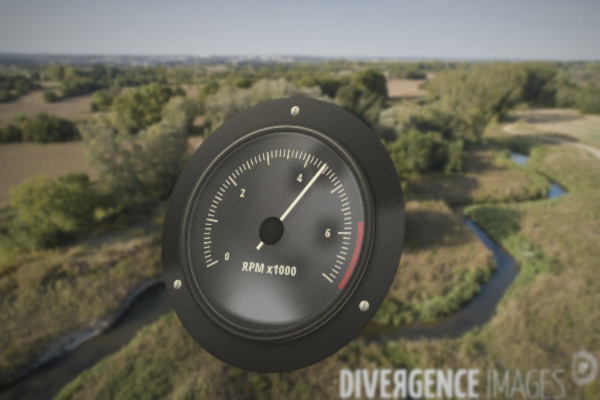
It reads **4500** rpm
